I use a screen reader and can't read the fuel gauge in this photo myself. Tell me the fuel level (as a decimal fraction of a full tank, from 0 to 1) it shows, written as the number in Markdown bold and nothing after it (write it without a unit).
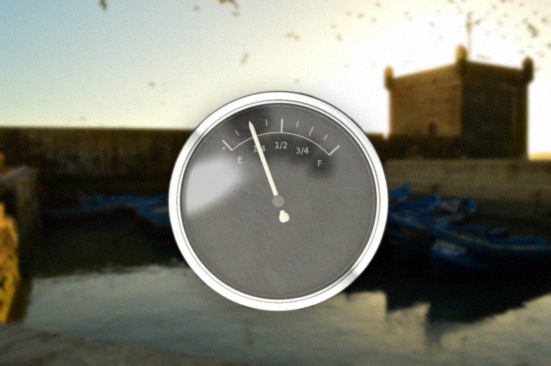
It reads **0.25**
